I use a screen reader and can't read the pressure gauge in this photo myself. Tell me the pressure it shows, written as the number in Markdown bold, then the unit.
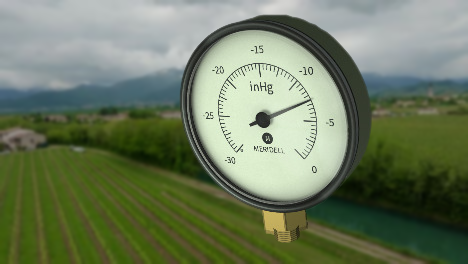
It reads **-7.5** inHg
